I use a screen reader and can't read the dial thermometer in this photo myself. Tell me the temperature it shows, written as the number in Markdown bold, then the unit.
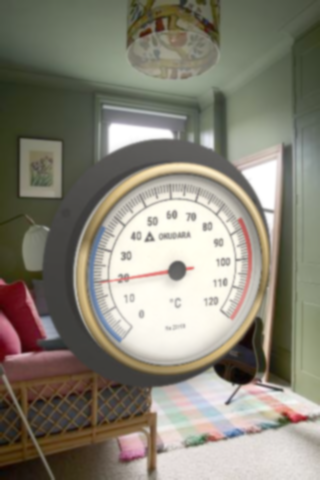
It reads **20** °C
